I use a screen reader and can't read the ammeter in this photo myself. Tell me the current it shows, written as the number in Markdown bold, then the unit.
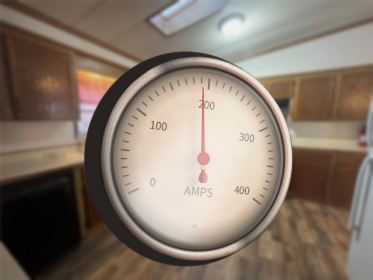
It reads **190** A
